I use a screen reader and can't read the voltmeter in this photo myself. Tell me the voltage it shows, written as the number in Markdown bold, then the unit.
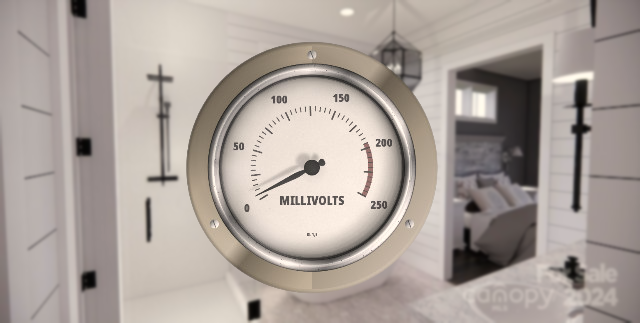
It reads **5** mV
